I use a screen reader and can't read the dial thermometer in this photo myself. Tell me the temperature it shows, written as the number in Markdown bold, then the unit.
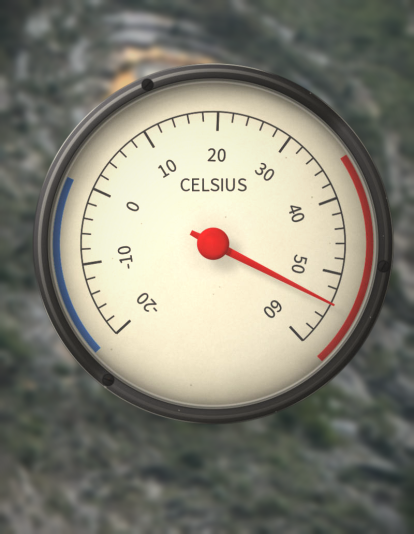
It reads **54** °C
